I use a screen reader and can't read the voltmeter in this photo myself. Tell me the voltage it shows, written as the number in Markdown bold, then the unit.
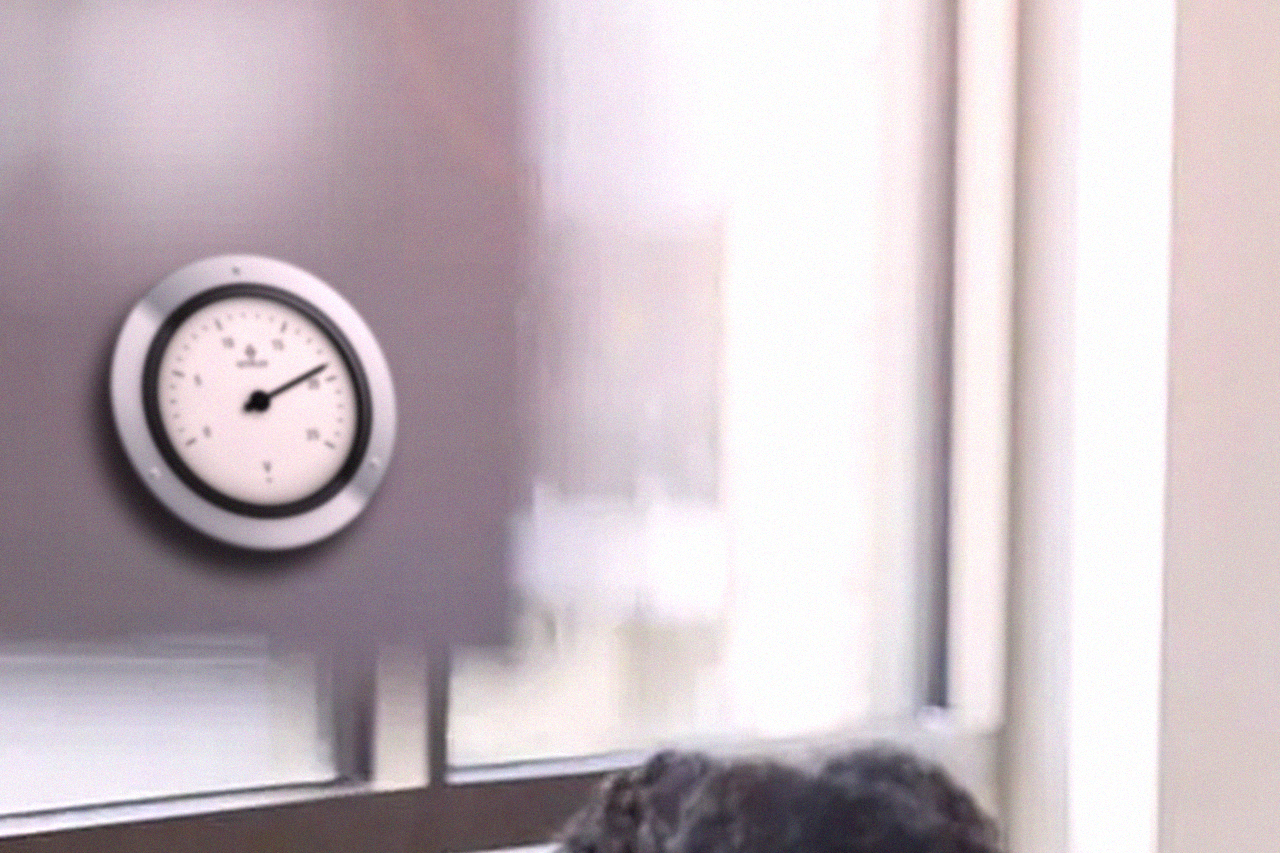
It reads **19** V
